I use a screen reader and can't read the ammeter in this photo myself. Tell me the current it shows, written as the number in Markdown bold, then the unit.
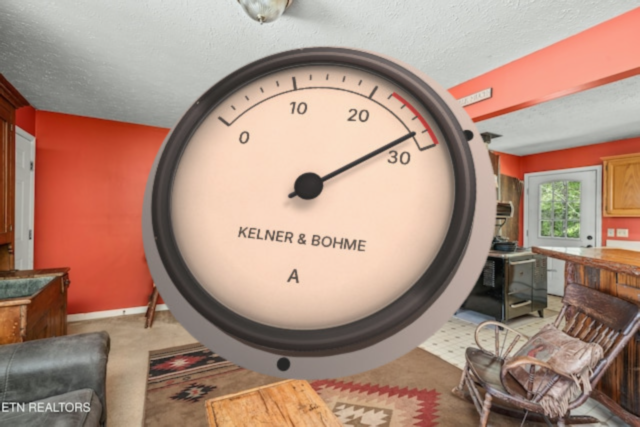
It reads **28** A
